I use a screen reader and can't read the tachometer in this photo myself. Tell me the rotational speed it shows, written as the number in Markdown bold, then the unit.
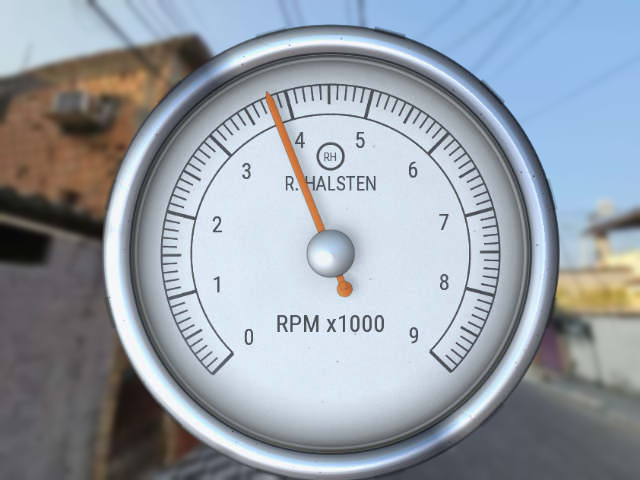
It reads **3800** rpm
